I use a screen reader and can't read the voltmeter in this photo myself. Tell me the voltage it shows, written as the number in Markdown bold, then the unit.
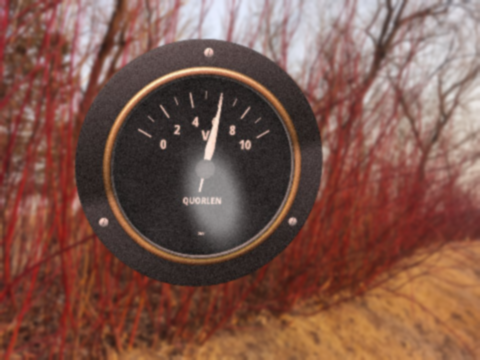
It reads **6** V
